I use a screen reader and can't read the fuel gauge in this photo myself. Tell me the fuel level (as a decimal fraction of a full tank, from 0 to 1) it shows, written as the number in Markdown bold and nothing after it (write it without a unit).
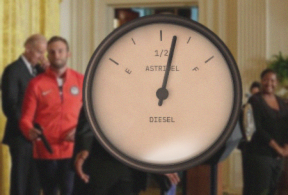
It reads **0.625**
